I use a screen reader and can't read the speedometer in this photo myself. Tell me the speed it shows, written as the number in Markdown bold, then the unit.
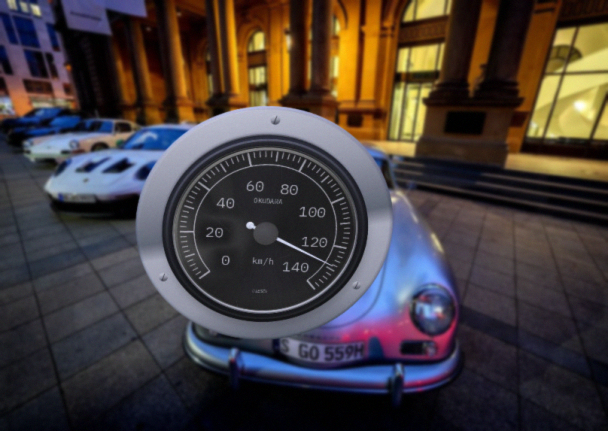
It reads **128** km/h
